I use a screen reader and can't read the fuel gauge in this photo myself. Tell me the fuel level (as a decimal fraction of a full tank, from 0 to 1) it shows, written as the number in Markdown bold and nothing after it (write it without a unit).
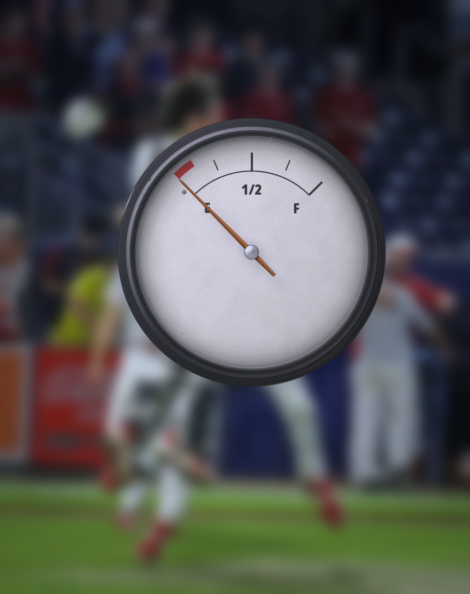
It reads **0**
